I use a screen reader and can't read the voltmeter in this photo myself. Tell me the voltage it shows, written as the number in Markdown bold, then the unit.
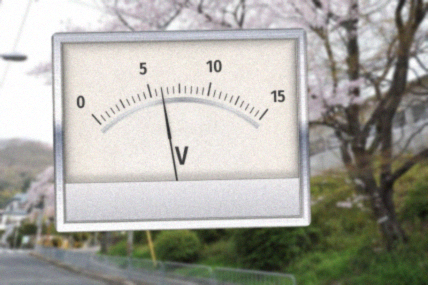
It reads **6** V
